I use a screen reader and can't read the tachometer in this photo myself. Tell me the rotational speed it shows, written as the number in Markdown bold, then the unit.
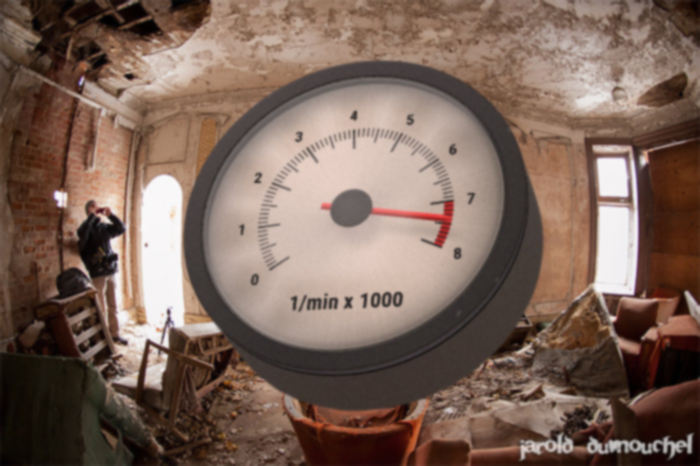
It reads **7500** rpm
